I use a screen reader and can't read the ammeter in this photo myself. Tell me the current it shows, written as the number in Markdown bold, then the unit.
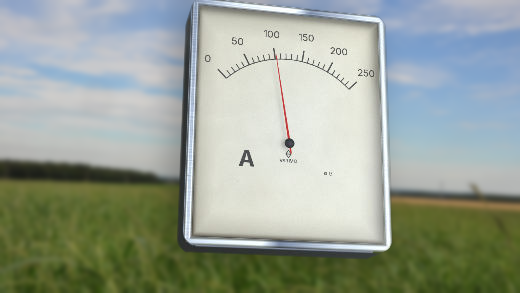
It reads **100** A
